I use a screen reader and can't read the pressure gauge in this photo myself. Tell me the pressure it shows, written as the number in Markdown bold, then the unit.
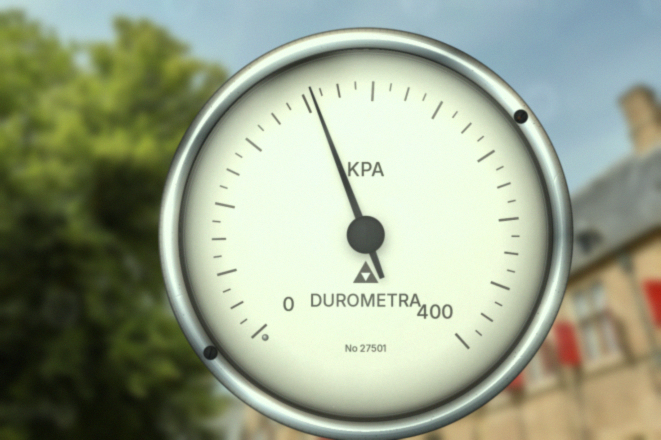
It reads **165** kPa
